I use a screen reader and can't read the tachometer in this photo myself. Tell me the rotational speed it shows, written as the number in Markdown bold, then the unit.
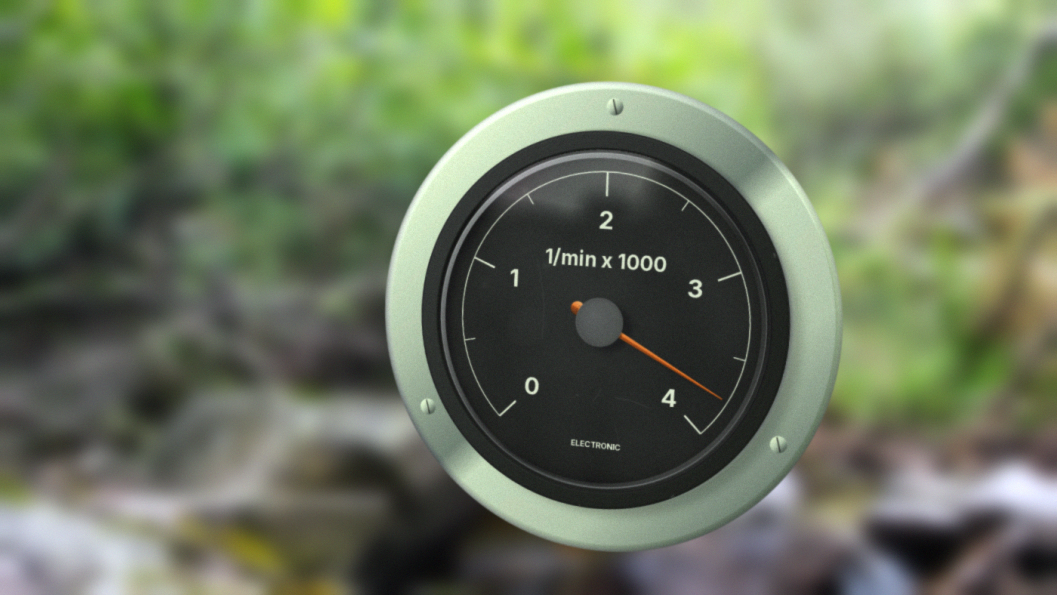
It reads **3750** rpm
